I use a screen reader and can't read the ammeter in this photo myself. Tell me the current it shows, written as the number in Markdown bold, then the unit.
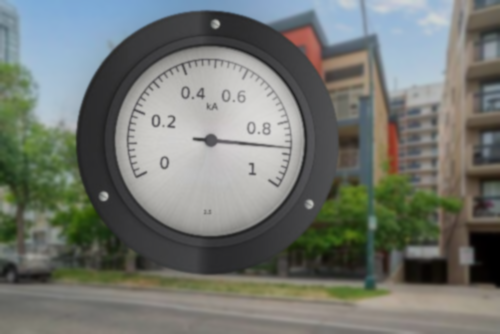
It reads **0.88** kA
